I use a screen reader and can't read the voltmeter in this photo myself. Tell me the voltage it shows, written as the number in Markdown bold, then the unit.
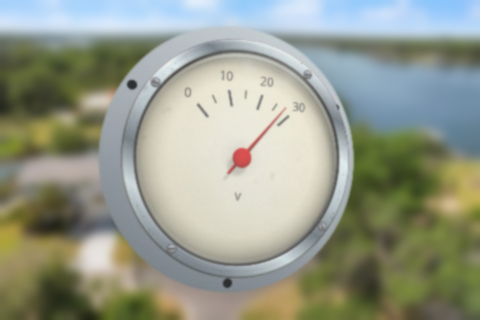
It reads **27.5** V
